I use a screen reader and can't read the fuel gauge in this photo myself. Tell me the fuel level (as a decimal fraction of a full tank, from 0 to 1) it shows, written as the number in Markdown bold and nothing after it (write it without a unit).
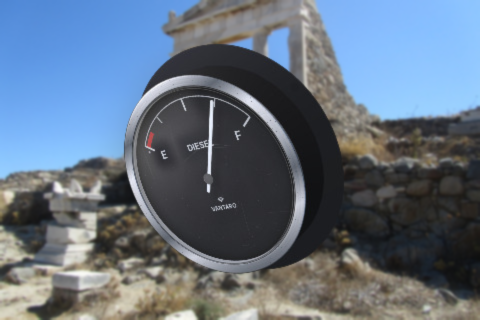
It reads **0.75**
